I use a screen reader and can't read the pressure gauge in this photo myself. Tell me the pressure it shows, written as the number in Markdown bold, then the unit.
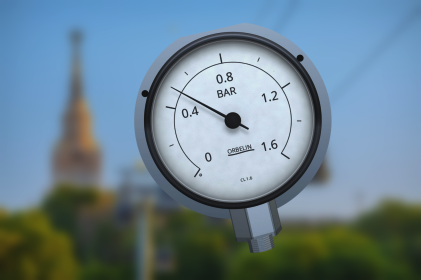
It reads **0.5** bar
